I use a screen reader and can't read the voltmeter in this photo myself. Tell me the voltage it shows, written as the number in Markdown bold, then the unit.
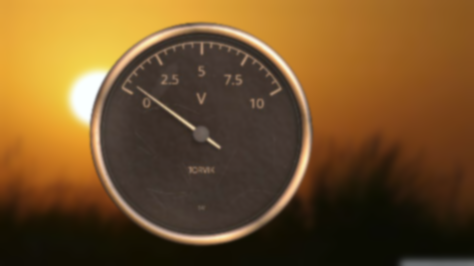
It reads **0.5** V
